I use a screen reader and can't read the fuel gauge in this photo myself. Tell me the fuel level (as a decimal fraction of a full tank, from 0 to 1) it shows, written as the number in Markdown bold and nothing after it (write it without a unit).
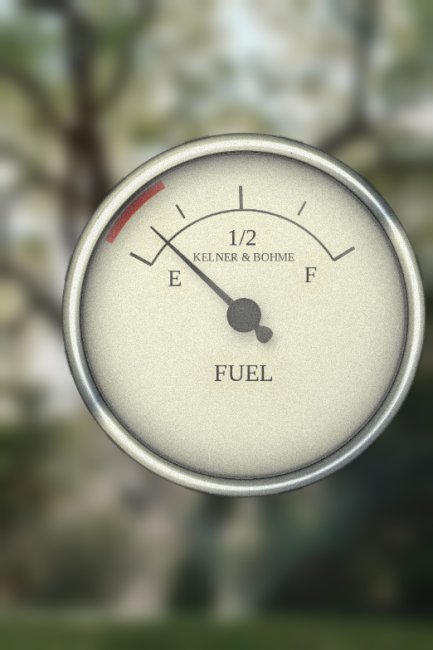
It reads **0.125**
